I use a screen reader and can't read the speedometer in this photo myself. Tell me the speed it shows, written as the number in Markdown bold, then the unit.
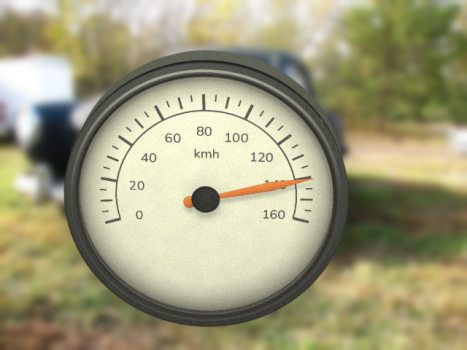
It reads **140** km/h
